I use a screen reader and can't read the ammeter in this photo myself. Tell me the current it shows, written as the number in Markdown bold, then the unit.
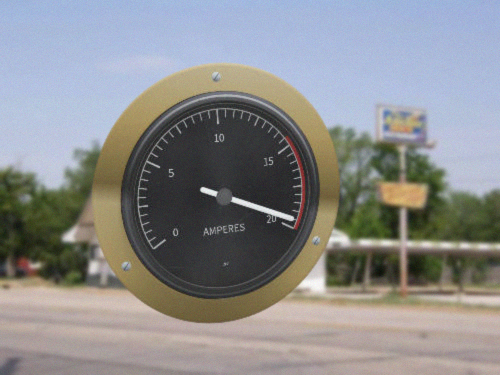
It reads **19.5** A
